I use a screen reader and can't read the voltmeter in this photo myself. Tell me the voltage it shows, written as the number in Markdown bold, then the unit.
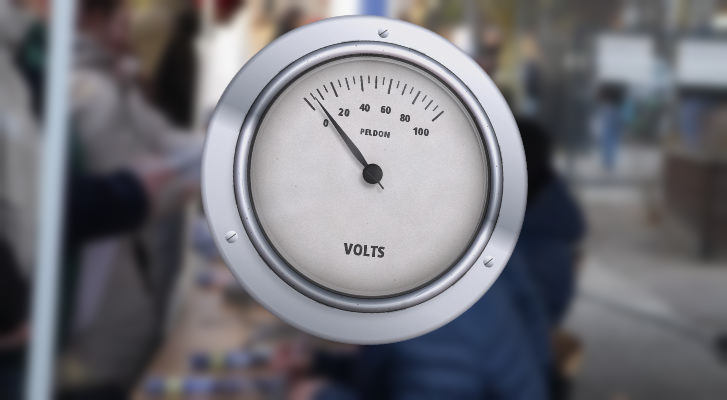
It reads **5** V
